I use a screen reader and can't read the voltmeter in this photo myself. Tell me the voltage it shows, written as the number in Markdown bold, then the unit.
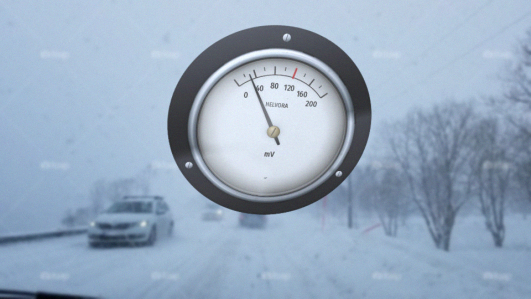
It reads **30** mV
